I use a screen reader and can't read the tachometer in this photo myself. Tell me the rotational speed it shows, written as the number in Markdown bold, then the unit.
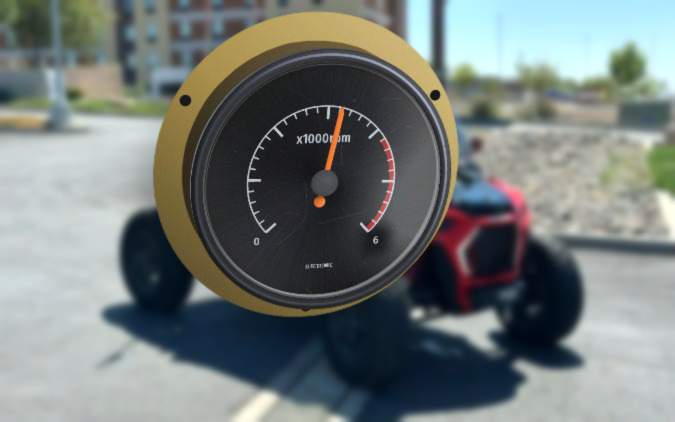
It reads **3200** rpm
